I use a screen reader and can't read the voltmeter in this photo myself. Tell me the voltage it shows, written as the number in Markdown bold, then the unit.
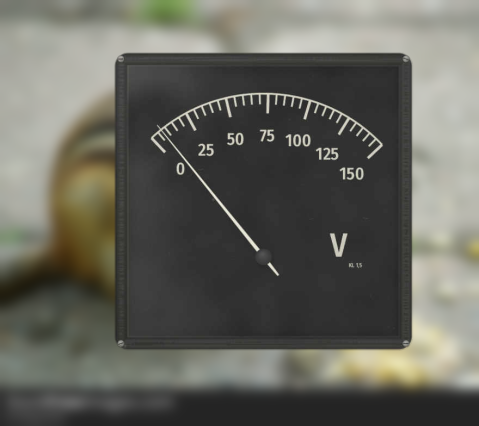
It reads **7.5** V
